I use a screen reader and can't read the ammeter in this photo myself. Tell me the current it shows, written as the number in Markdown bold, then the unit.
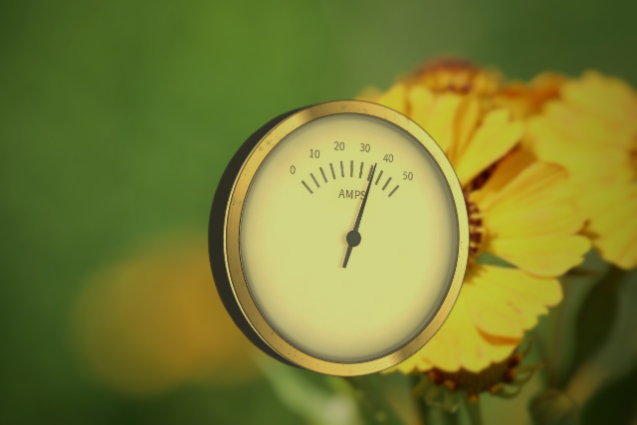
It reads **35** A
